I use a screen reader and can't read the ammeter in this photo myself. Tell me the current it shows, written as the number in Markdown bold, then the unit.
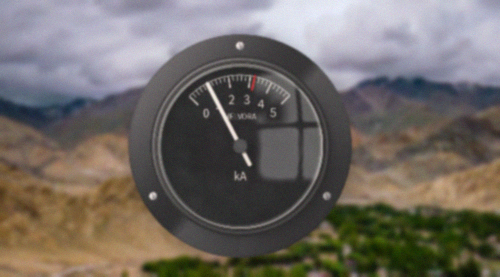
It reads **1** kA
